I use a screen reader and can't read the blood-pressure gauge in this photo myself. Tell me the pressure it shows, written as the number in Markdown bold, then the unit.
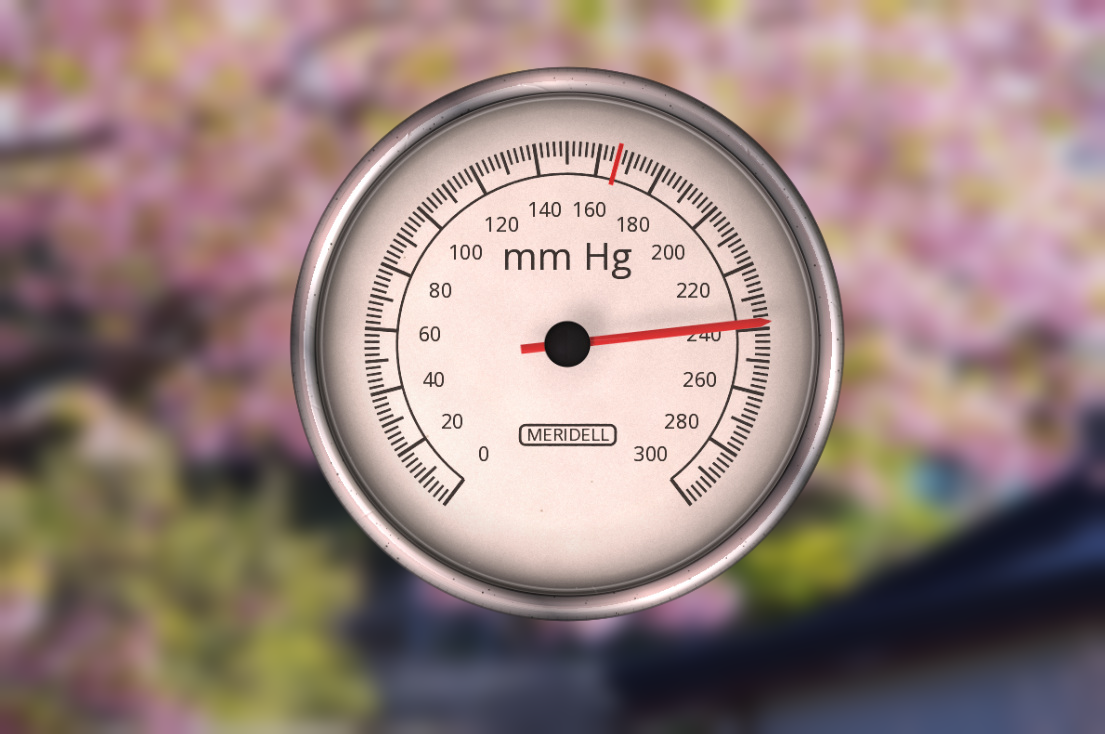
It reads **238** mmHg
